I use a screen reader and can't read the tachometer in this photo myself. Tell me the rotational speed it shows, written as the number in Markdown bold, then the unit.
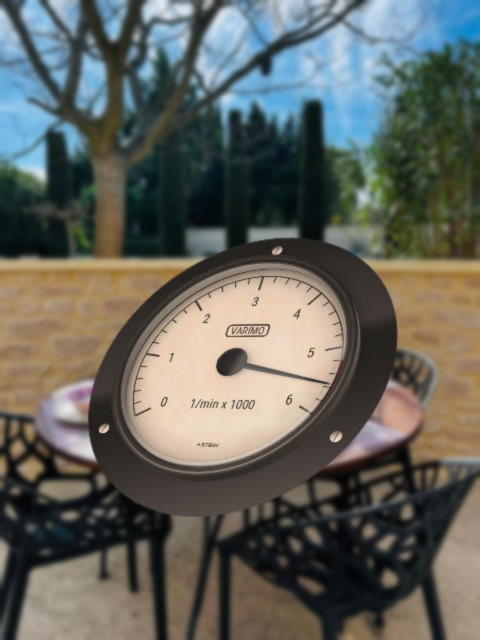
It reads **5600** rpm
